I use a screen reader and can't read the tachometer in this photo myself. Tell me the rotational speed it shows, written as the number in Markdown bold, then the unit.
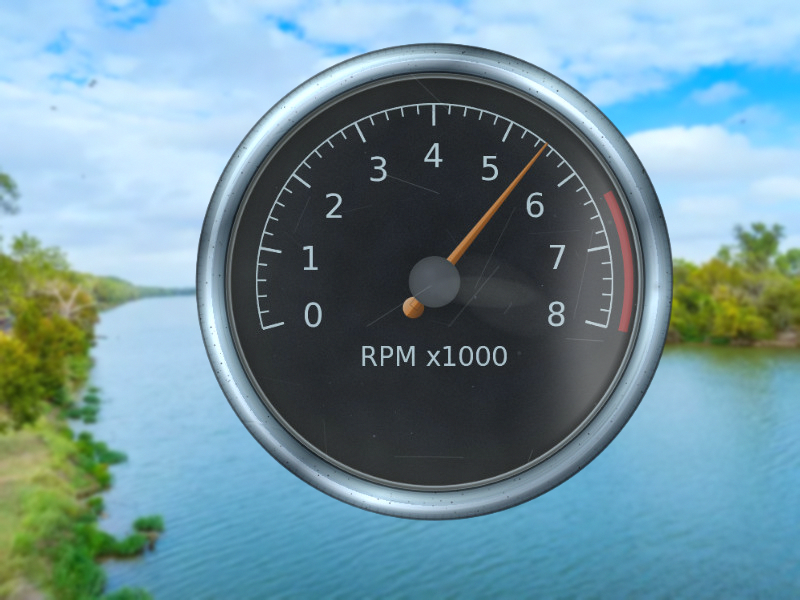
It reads **5500** rpm
